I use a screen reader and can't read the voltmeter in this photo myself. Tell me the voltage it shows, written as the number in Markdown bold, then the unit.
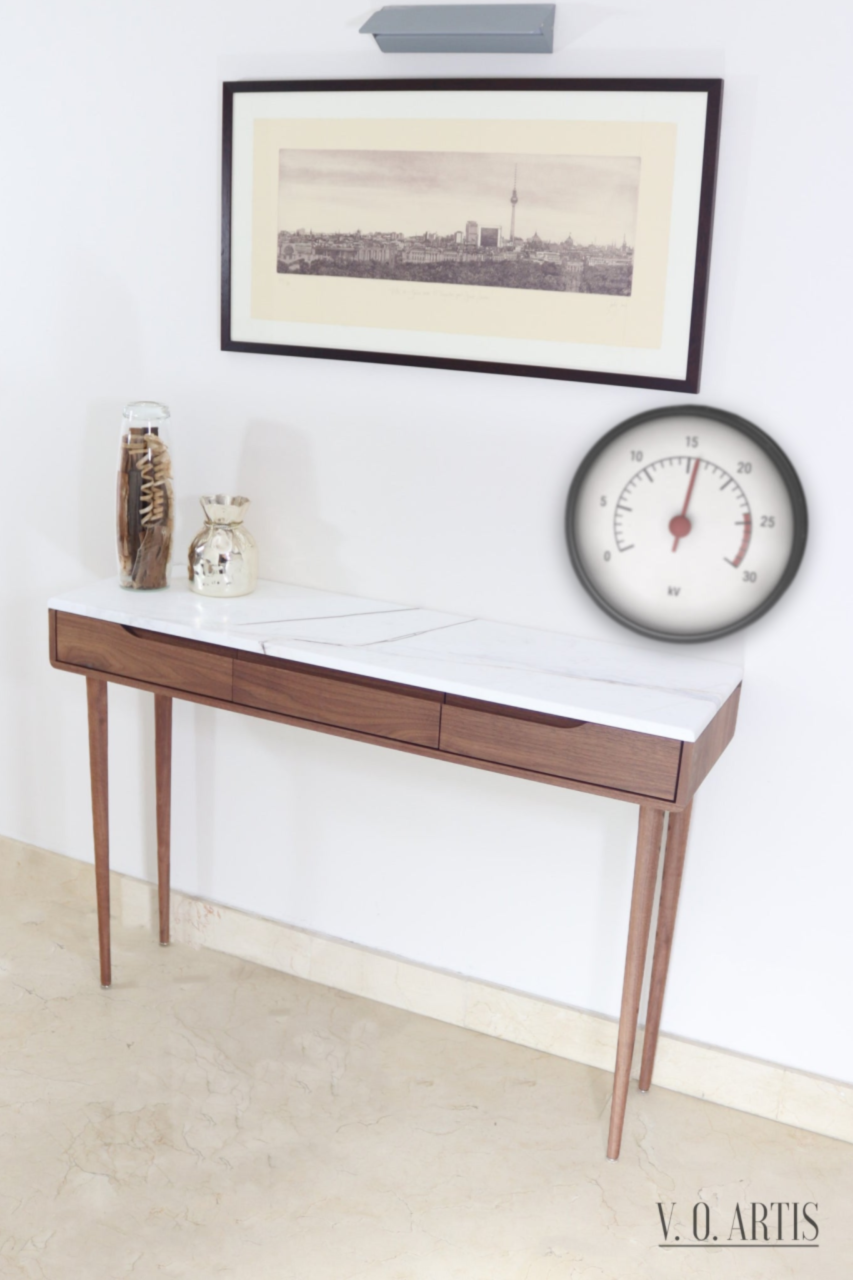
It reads **16** kV
